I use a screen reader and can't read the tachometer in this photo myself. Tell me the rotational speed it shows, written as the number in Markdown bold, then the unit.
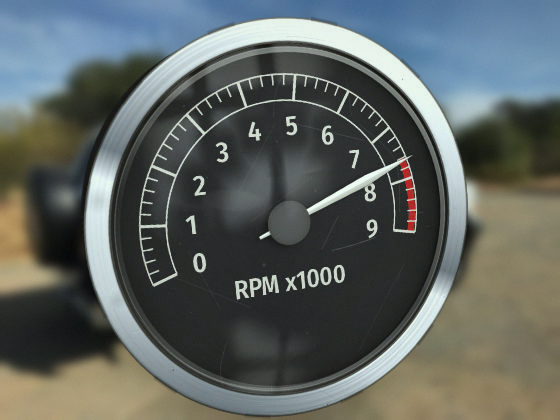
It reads **7600** rpm
